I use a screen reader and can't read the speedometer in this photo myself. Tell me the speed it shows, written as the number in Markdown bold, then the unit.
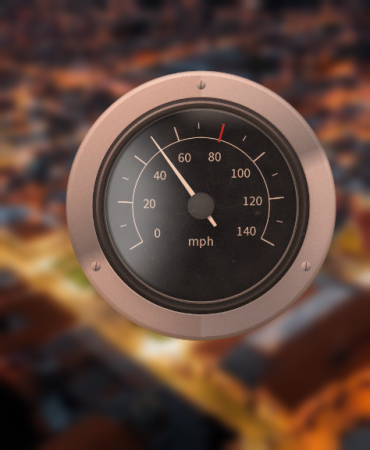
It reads **50** mph
